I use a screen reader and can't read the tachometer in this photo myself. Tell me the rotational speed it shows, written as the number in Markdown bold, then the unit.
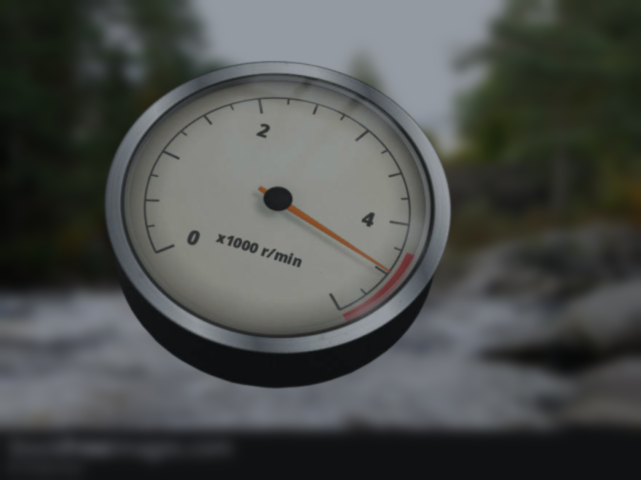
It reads **4500** rpm
